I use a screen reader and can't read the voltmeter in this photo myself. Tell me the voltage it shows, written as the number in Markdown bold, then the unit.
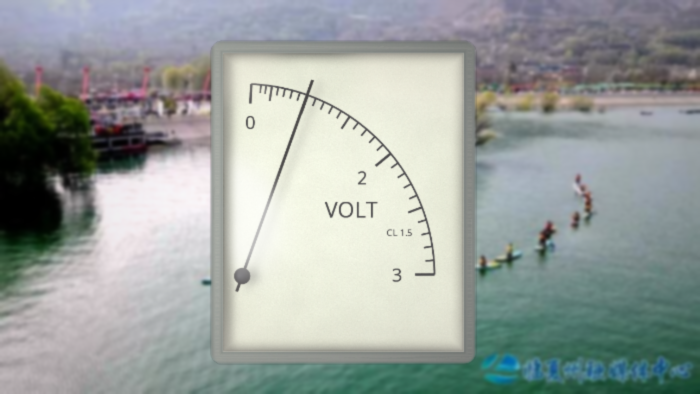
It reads **1** V
